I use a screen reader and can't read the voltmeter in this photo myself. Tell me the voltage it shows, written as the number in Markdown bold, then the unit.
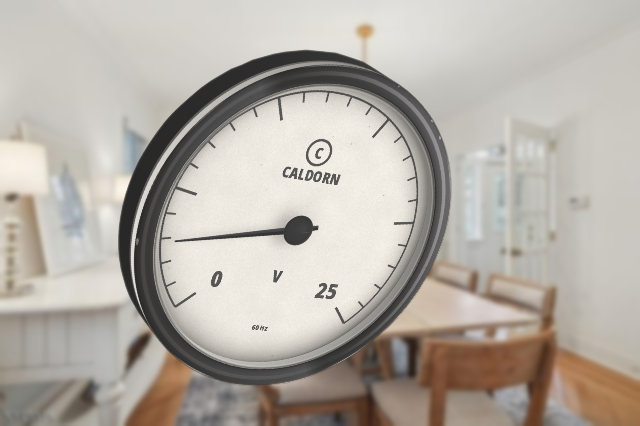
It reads **3** V
